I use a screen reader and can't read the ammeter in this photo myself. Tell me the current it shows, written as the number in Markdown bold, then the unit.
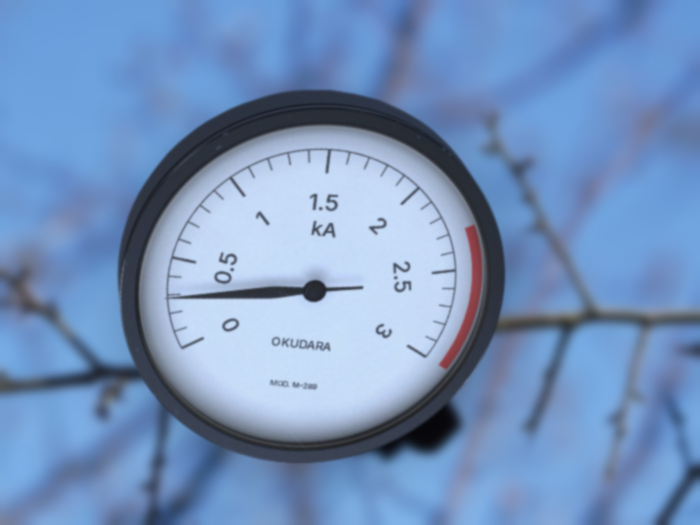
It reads **0.3** kA
